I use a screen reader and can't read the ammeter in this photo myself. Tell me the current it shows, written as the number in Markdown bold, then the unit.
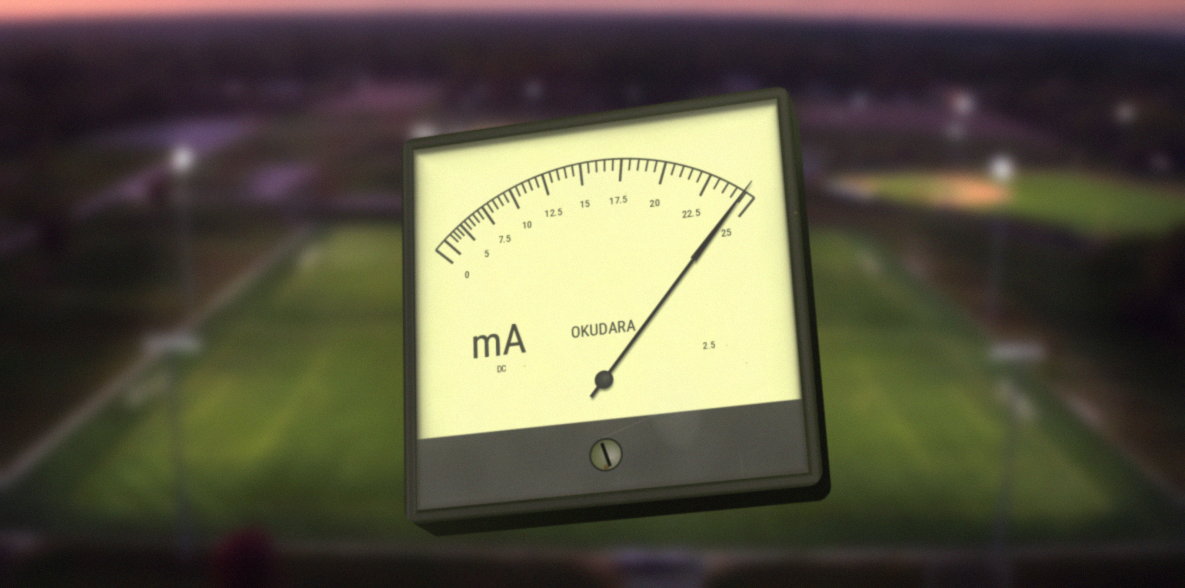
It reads **24.5** mA
